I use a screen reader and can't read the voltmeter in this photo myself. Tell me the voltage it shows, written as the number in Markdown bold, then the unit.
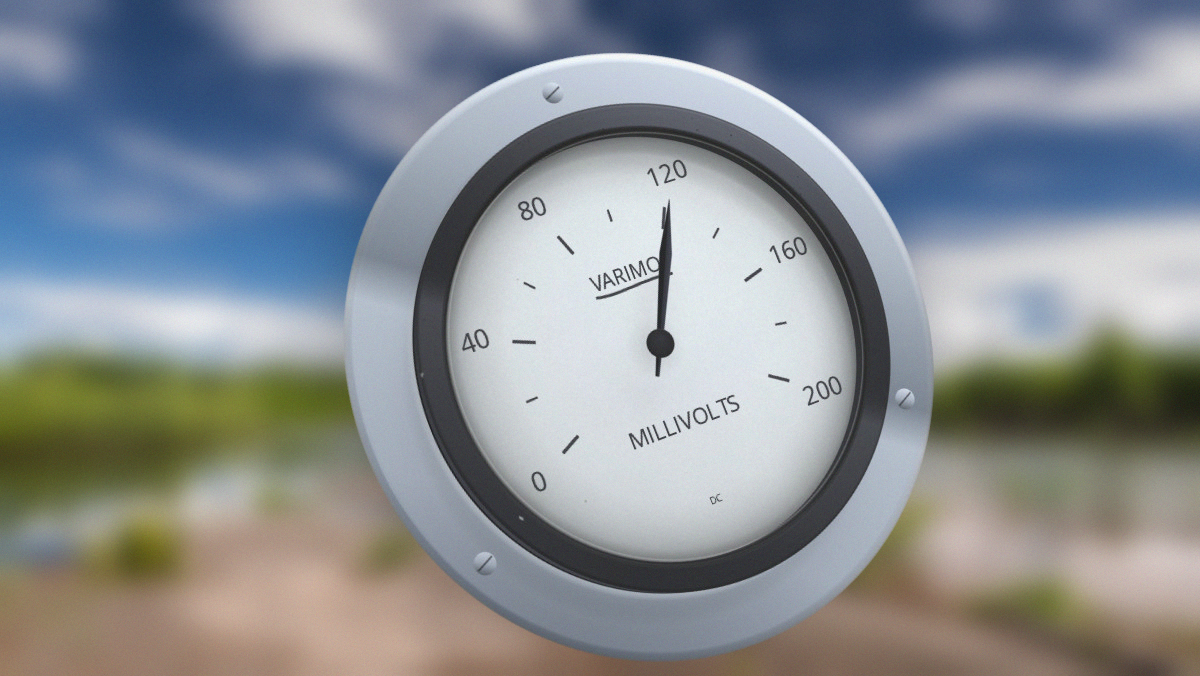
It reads **120** mV
